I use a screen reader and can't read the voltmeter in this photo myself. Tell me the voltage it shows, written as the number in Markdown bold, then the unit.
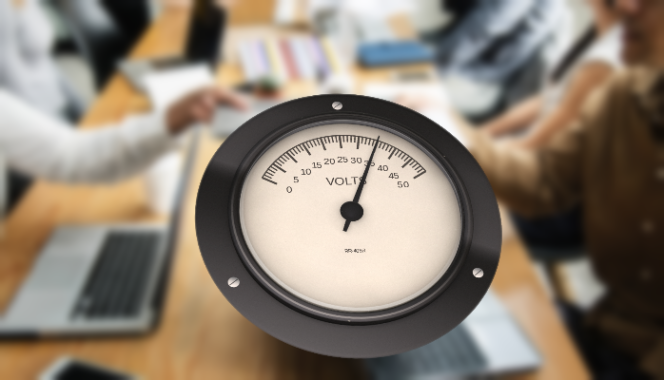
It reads **35** V
